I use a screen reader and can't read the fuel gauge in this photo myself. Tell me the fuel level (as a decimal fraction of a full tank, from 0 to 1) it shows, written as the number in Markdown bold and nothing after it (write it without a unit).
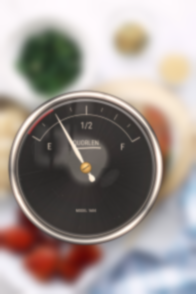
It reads **0.25**
